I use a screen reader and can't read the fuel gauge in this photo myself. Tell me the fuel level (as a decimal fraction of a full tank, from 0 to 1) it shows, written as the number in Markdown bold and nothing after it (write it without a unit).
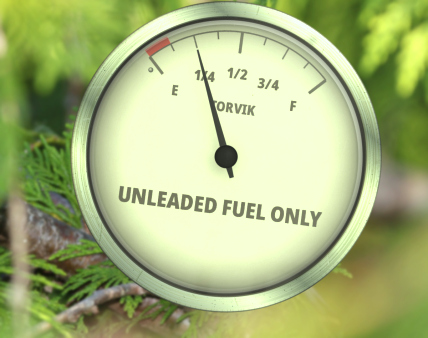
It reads **0.25**
